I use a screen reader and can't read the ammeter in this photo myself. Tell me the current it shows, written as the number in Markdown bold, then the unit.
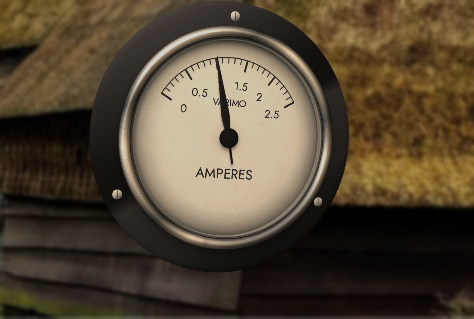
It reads **1** A
